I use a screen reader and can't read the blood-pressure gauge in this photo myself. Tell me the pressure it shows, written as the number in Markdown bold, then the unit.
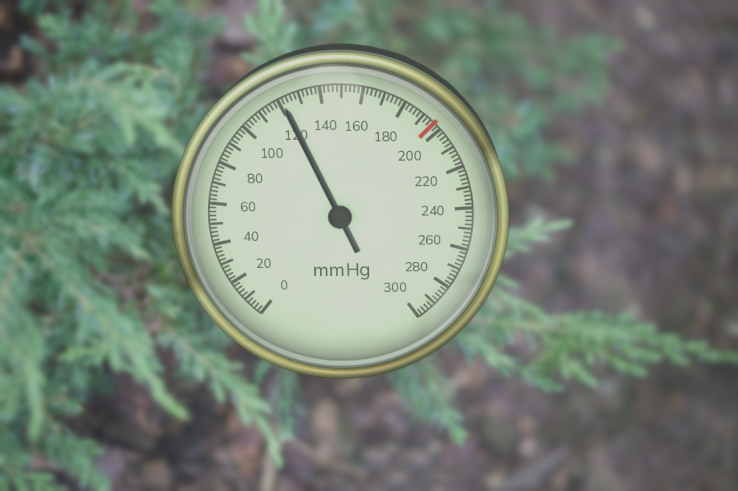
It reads **122** mmHg
